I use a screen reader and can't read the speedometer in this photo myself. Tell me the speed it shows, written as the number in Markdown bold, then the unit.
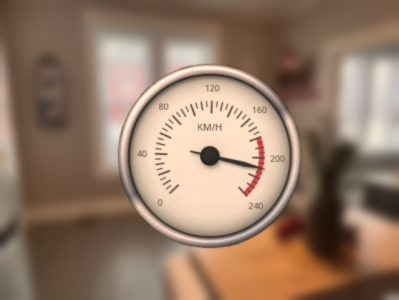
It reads **210** km/h
